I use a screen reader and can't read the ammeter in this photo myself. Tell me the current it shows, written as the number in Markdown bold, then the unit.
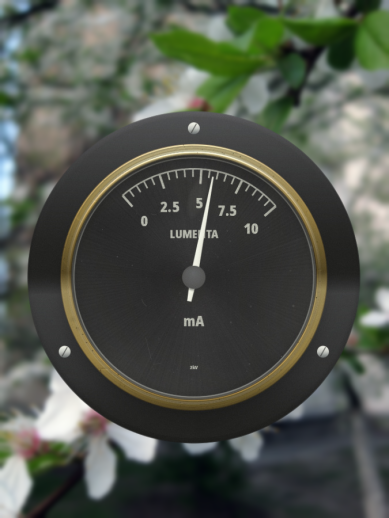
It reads **5.75** mA
